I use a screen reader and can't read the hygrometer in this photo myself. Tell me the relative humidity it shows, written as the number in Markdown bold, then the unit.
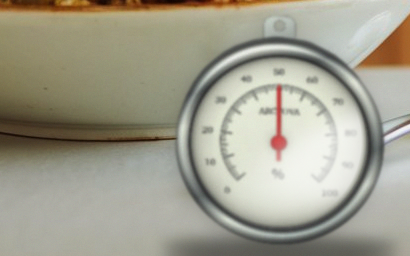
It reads **50** %
